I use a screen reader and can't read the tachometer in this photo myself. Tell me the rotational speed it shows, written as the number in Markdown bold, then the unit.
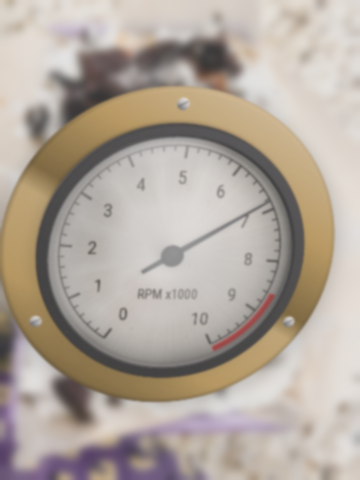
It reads **6800** rpm
